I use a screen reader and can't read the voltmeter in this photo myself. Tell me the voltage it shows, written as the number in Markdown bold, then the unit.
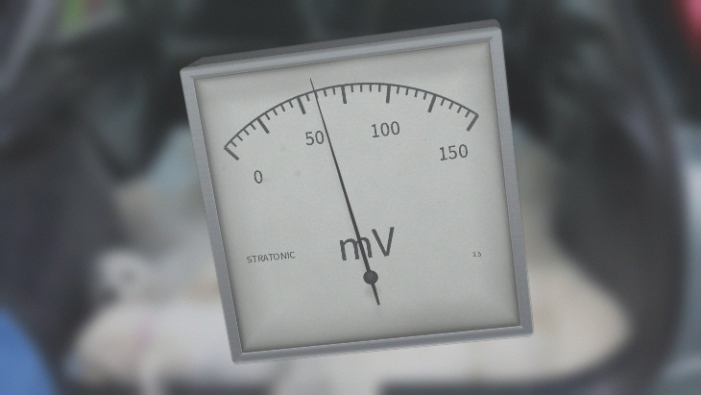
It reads **60** mV
